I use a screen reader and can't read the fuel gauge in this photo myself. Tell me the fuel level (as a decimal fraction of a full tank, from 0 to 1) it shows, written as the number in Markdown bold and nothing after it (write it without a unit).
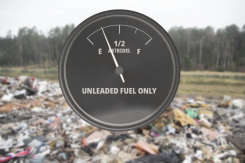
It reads **0.25**
